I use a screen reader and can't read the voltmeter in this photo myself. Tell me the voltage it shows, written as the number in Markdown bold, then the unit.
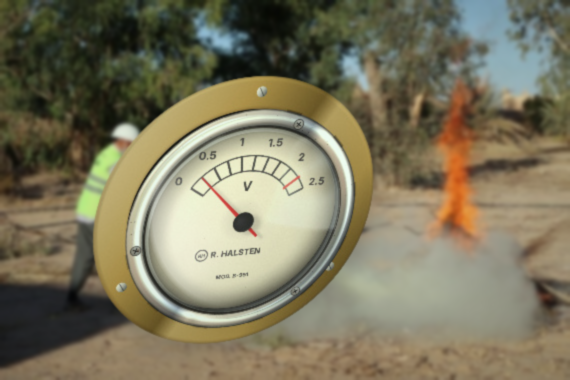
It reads **0.25** V
